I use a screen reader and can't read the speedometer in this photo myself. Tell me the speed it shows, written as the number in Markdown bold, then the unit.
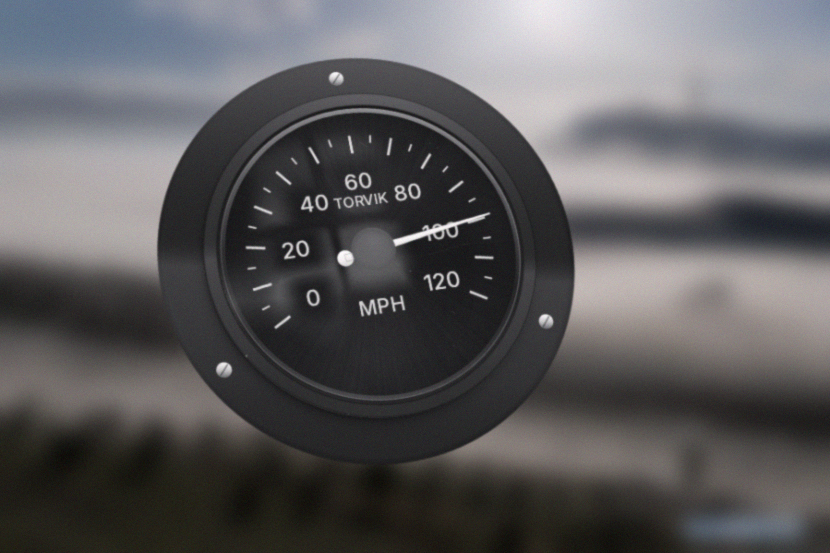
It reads **100** mph
